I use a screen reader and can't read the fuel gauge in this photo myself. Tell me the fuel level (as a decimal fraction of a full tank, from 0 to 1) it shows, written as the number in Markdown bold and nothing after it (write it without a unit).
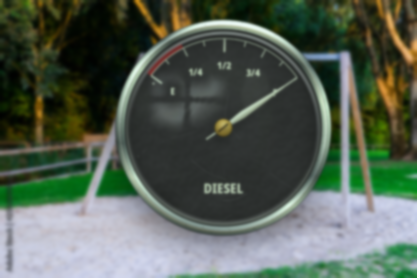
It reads **1**
